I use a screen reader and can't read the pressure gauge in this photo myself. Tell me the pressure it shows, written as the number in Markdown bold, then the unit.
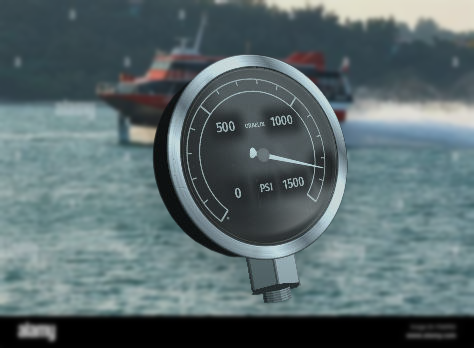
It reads **1350** psi
